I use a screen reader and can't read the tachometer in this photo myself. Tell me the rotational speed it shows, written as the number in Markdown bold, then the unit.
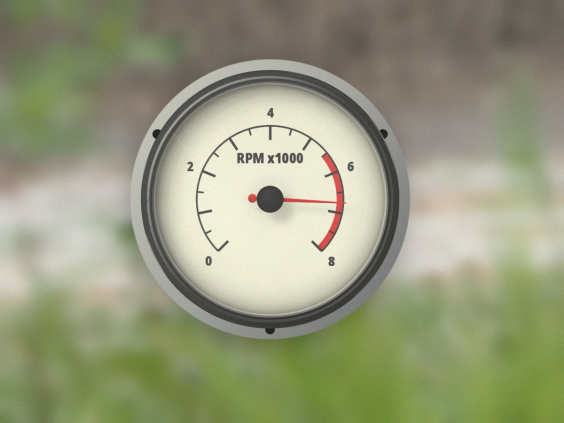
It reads **6750** rpm
